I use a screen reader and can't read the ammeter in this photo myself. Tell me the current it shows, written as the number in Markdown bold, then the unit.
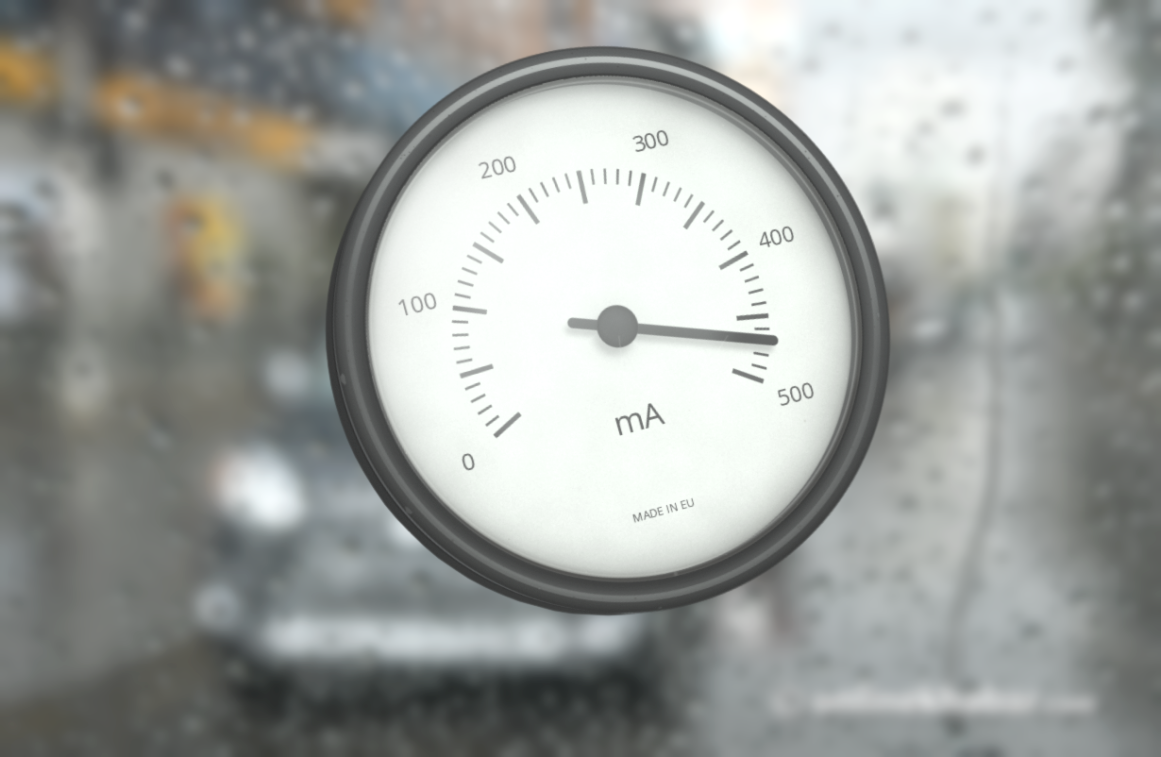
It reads **470** mA
